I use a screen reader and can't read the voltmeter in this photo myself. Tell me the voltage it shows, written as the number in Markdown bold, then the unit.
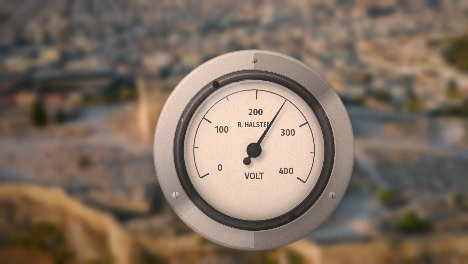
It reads **250** V
